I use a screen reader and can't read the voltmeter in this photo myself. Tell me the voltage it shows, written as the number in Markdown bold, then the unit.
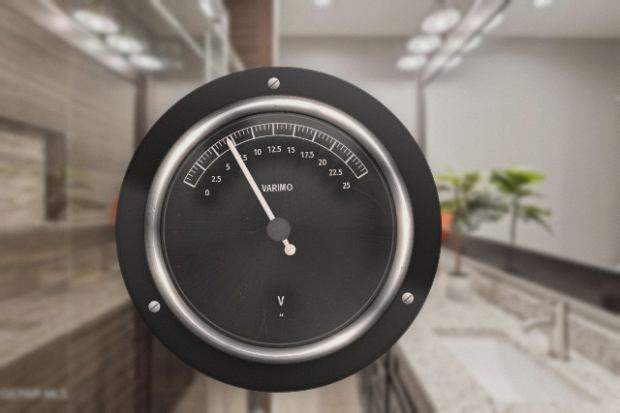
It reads **7** V
